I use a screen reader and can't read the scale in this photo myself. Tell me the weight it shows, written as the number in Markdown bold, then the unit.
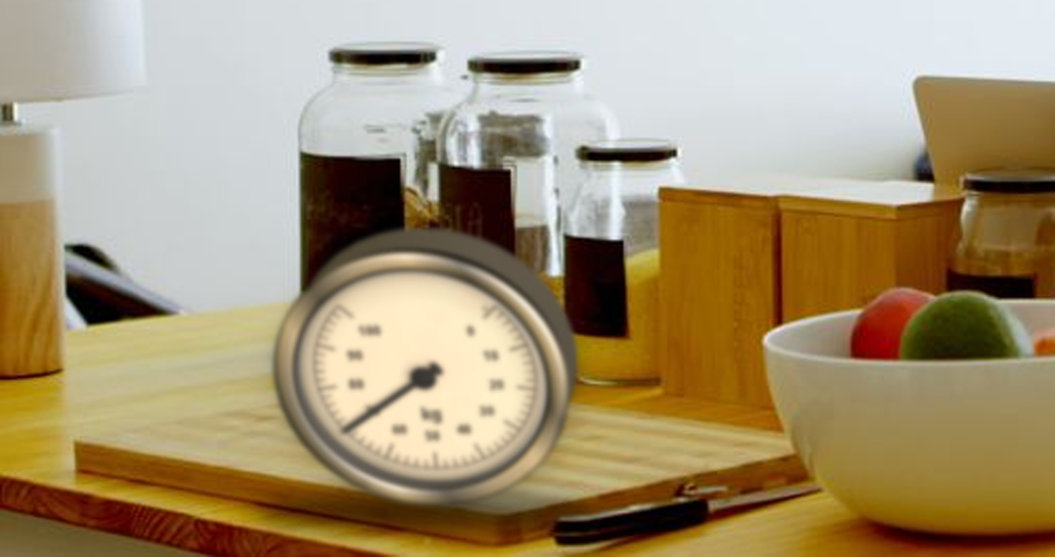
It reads **70** kg
